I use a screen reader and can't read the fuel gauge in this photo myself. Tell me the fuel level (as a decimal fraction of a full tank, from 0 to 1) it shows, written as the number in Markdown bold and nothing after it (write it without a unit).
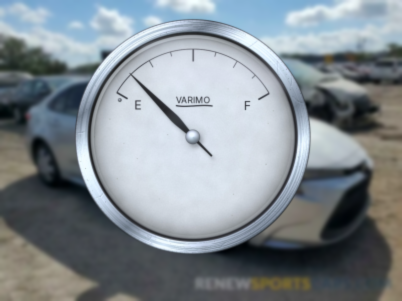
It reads **0.125**
